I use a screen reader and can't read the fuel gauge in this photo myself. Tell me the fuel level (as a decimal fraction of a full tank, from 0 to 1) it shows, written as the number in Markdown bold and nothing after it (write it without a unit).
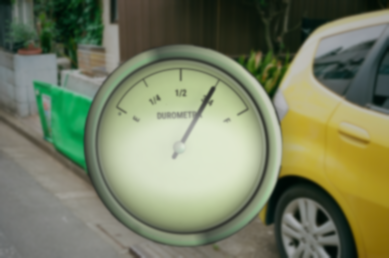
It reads **0.75**
